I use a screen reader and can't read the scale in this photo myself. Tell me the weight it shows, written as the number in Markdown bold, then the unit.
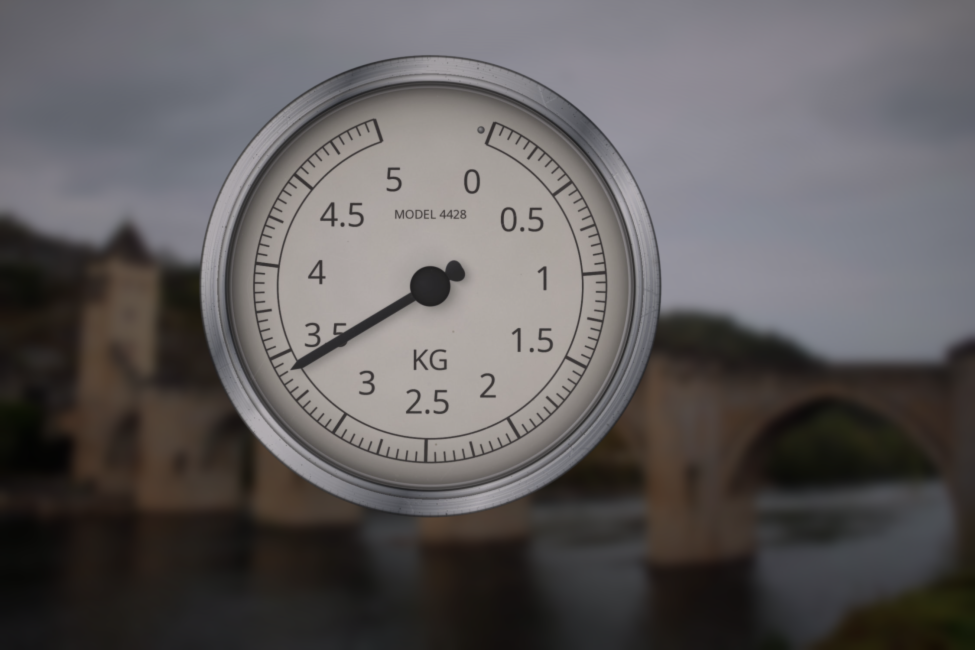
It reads **3.4** kg
